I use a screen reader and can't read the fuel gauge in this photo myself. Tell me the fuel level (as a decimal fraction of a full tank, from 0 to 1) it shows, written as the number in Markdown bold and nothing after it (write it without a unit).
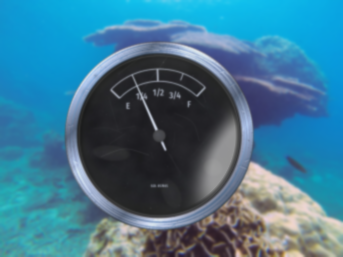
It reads **0.25**
